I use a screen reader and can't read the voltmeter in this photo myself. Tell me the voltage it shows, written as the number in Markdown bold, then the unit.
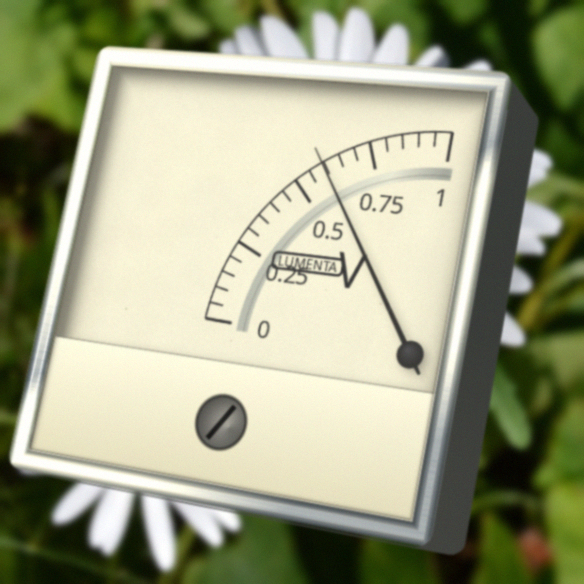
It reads **0.6** V
